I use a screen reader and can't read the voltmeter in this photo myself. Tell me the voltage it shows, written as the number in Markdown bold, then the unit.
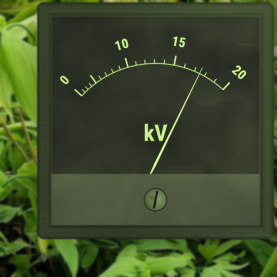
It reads **17.5** kV
